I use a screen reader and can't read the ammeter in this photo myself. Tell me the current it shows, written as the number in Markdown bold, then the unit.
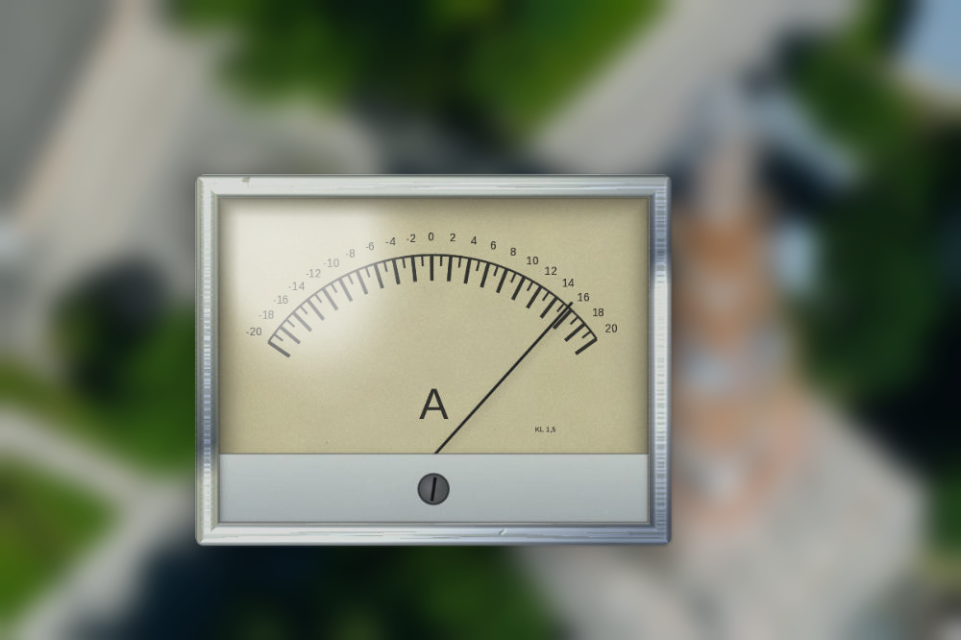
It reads **15.5** A
